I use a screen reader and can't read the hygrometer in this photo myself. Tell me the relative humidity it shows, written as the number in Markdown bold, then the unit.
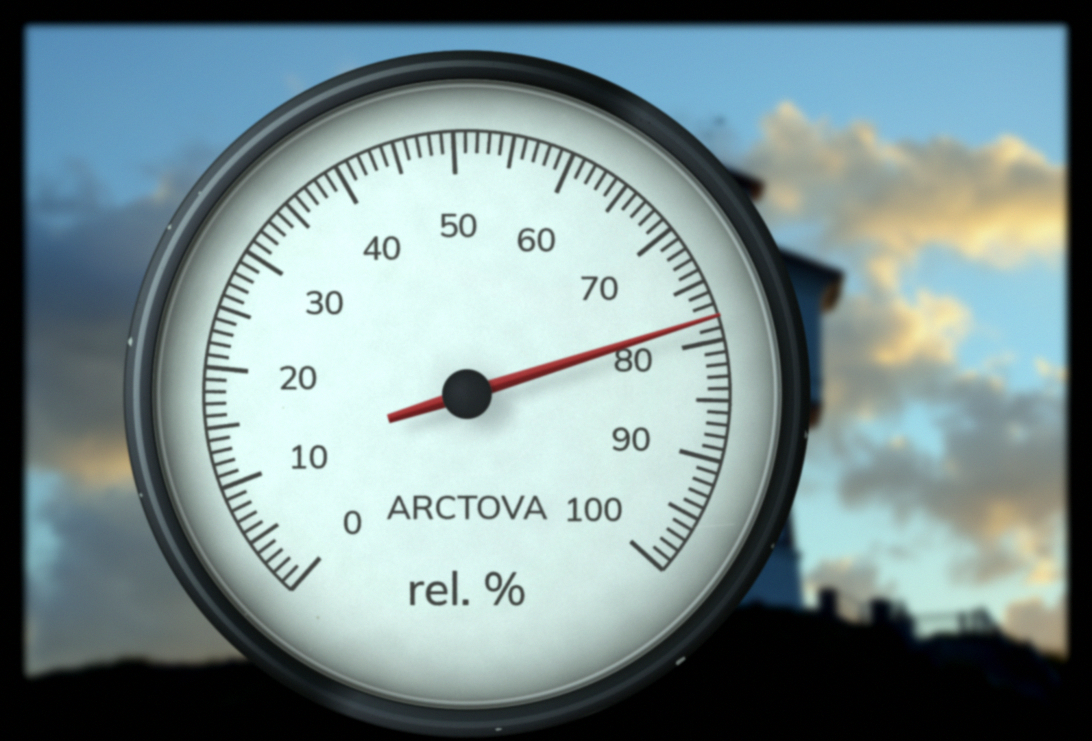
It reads **78** %
